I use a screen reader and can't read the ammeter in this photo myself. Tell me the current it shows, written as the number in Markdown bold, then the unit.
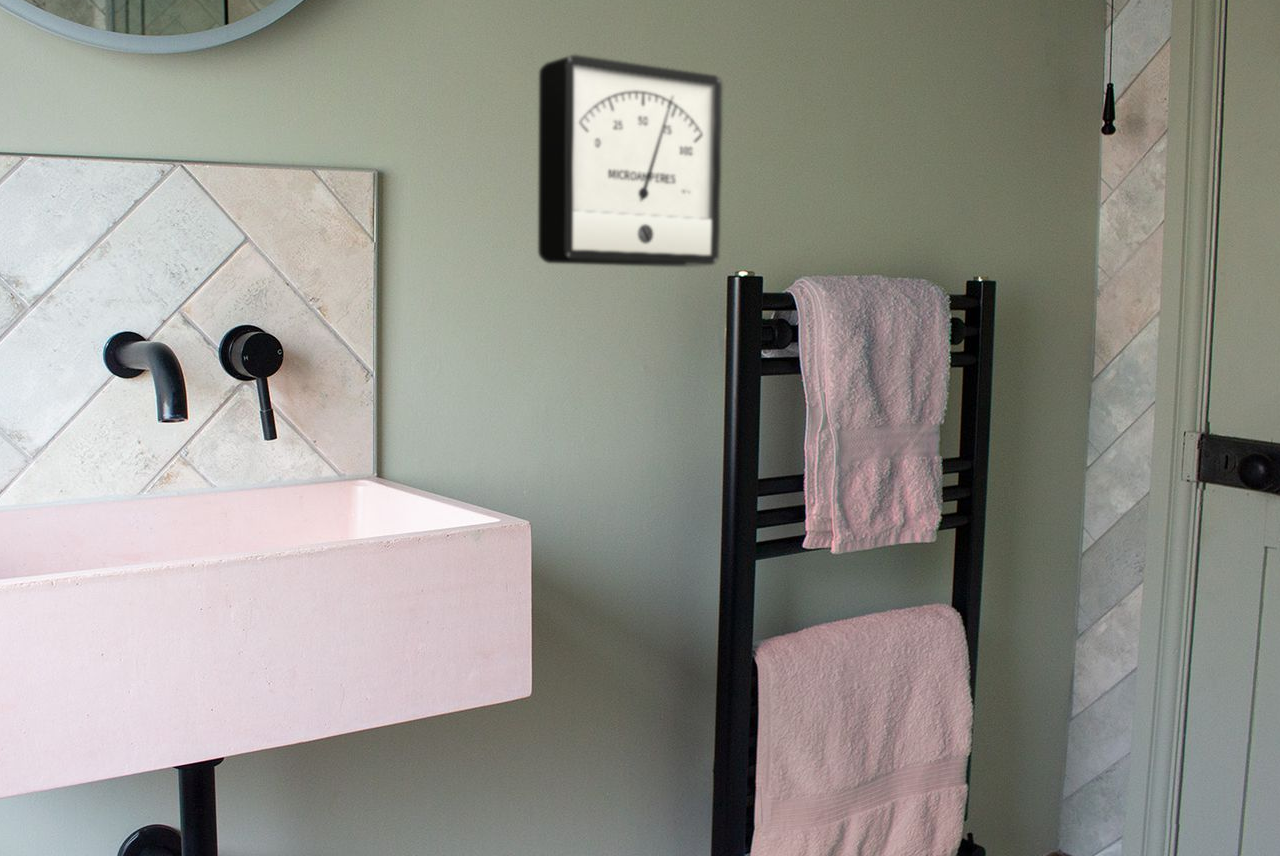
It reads **70** µA
